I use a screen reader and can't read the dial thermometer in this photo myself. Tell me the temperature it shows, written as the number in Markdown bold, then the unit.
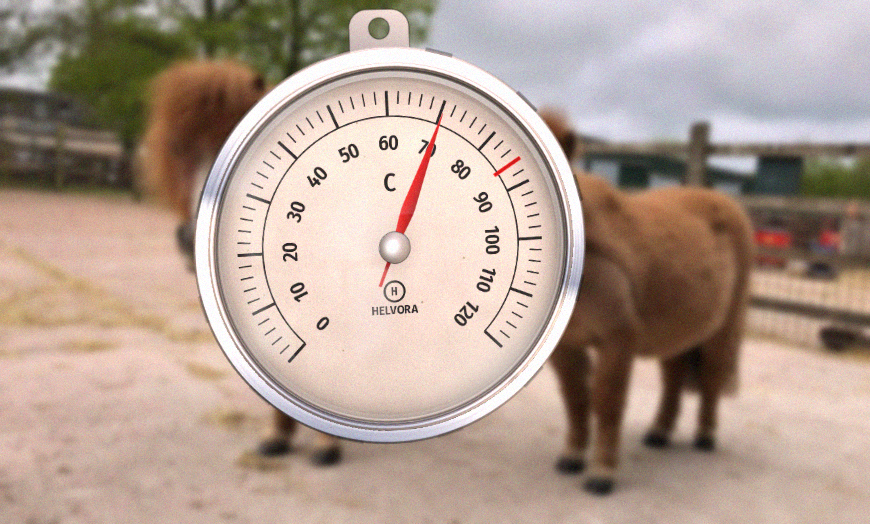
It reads **70** °C
